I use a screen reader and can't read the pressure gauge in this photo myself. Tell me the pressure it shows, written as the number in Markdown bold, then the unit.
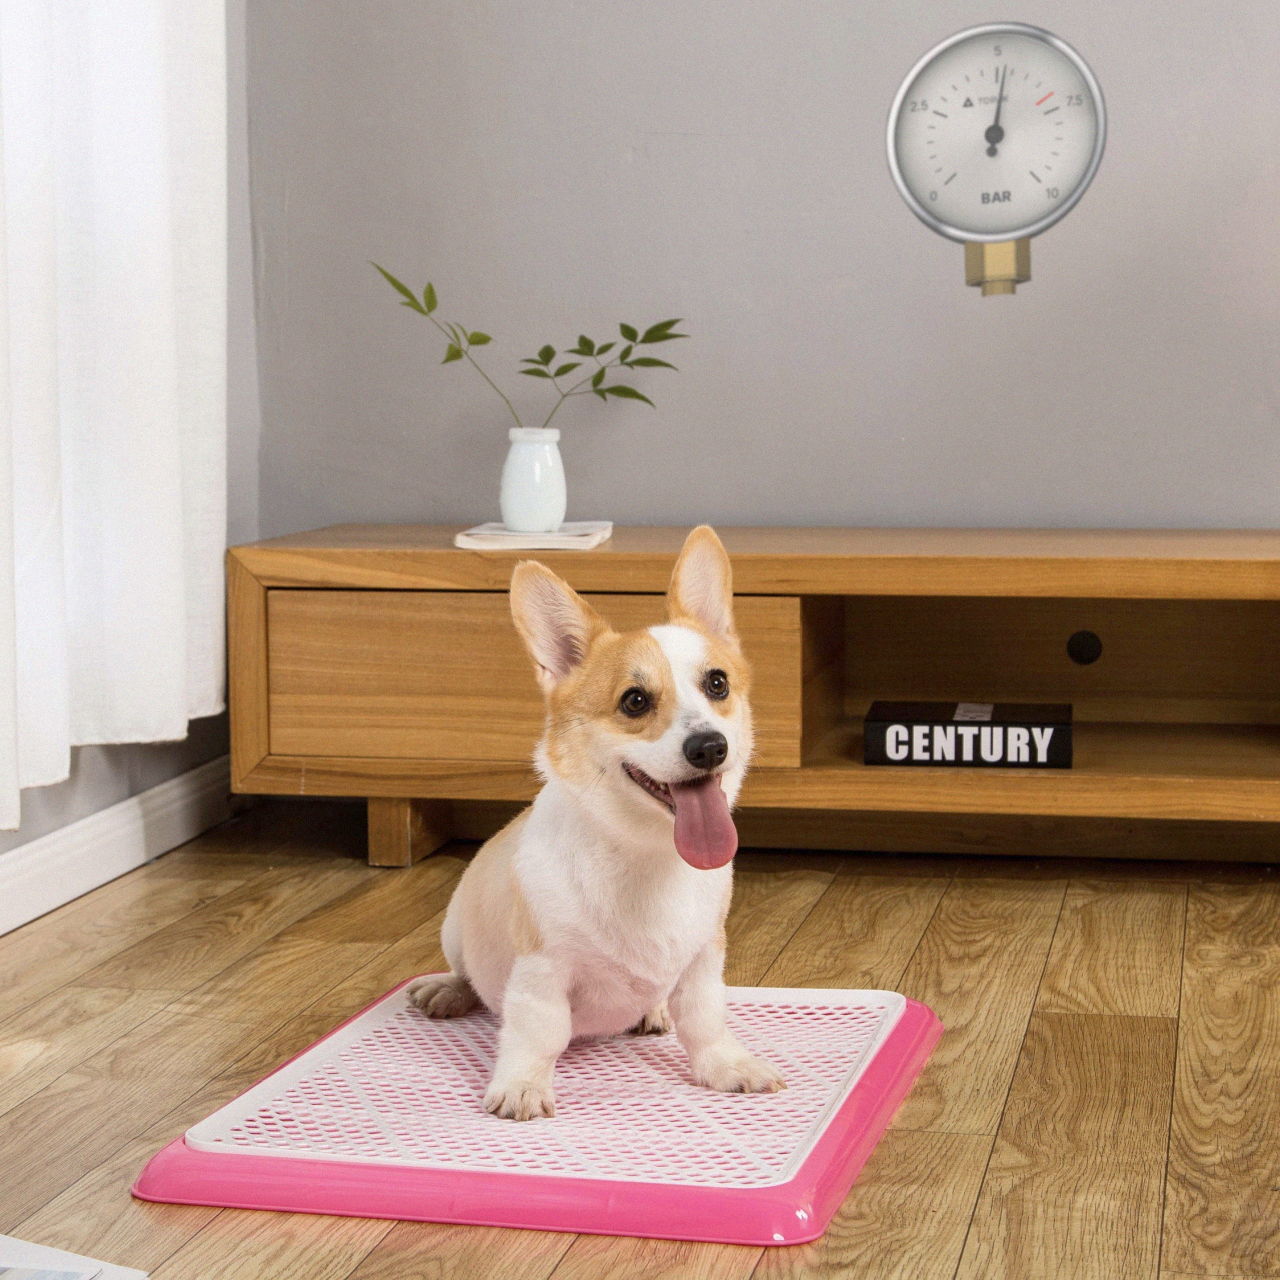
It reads **5.25** bar
